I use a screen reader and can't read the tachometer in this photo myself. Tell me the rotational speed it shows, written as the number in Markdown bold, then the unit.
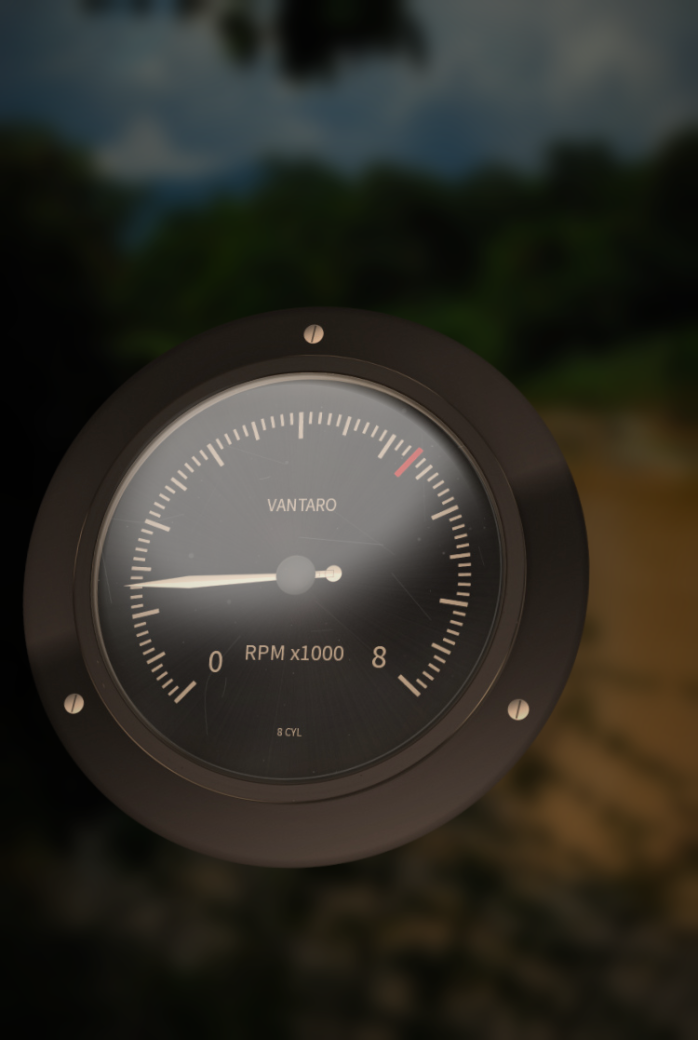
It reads **1300** rpm
